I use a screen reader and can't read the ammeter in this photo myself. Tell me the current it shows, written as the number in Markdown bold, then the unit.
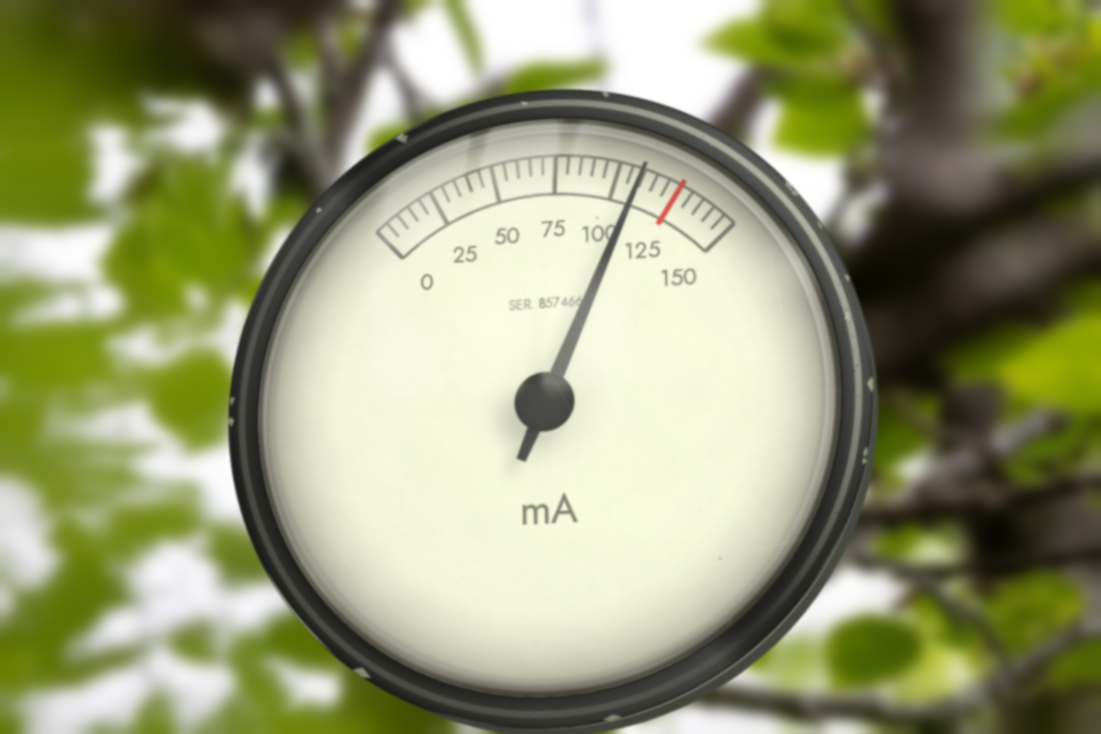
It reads **110** mA
